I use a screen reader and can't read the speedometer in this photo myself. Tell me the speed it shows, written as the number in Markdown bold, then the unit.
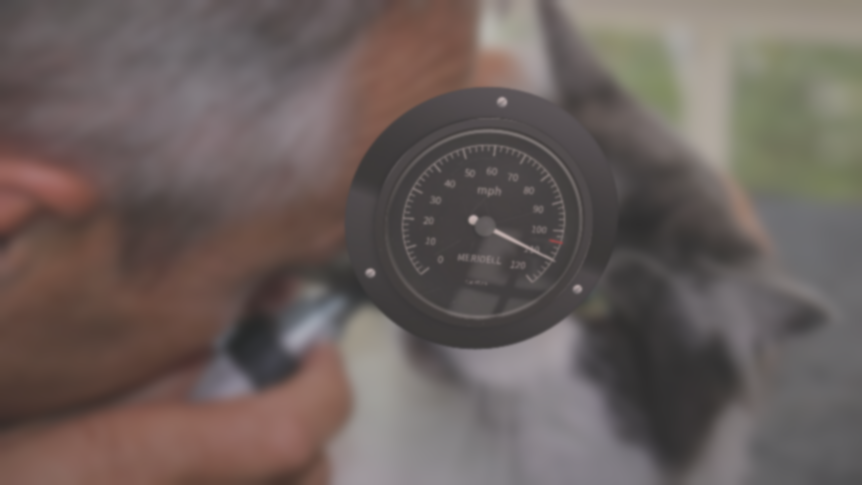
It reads **110** mph
